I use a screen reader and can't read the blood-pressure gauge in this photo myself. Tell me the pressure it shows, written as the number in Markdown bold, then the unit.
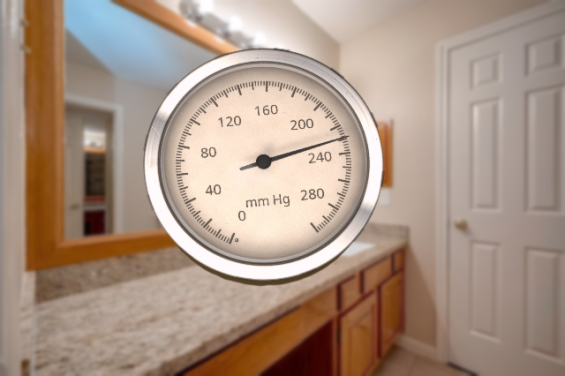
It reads **230** mmHg
